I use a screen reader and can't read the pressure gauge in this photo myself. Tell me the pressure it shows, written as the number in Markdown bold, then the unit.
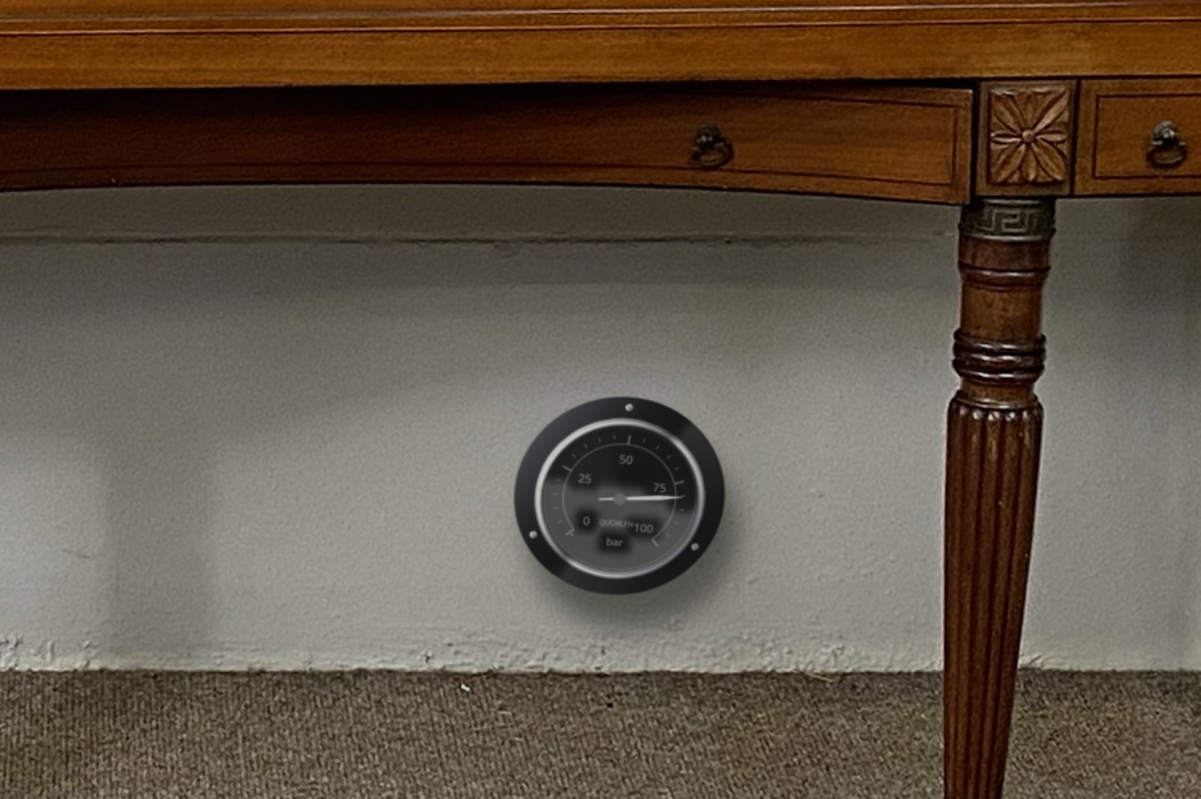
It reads **80** bar
